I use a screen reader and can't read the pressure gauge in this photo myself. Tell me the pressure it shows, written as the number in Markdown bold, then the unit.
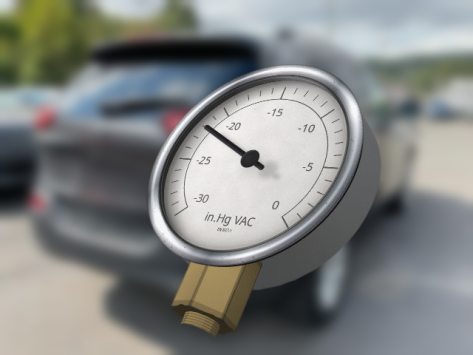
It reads **-22** inHg
